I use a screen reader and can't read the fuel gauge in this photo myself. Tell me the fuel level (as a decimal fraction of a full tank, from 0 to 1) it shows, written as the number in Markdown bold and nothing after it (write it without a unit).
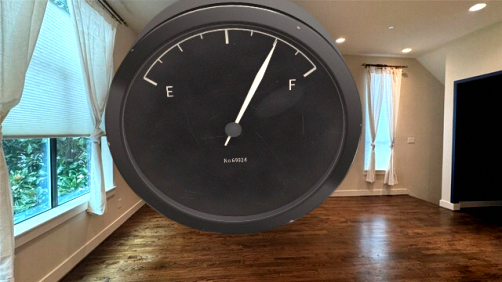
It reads **0.75**
